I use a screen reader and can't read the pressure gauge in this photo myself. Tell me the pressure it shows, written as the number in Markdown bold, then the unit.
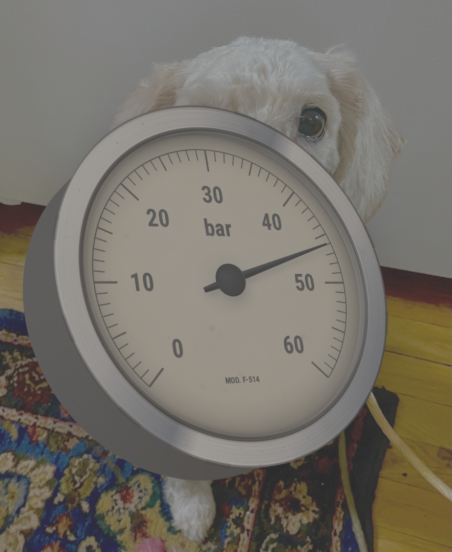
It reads **46** bar
